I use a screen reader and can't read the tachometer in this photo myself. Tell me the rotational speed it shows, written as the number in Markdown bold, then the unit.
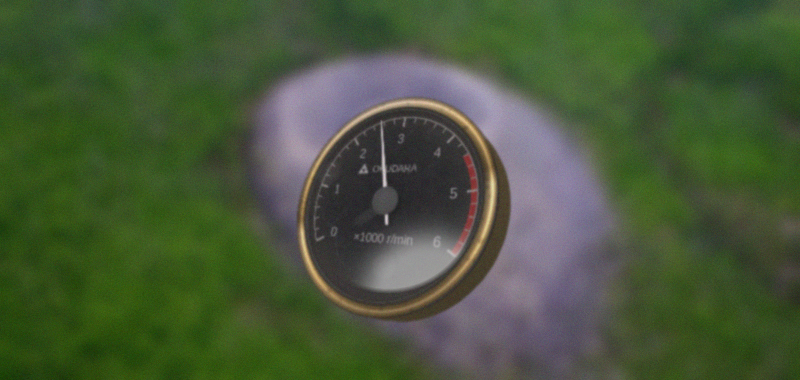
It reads **2600** rpm
